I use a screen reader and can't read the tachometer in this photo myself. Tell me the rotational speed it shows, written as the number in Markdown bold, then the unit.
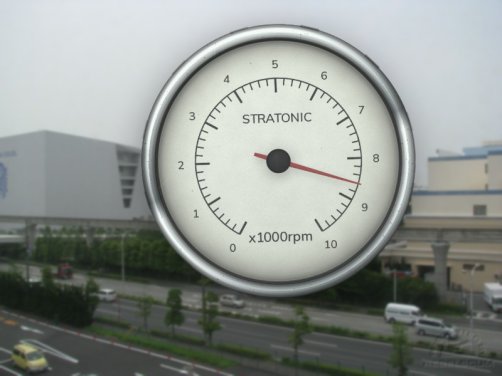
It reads **8600** rpm
